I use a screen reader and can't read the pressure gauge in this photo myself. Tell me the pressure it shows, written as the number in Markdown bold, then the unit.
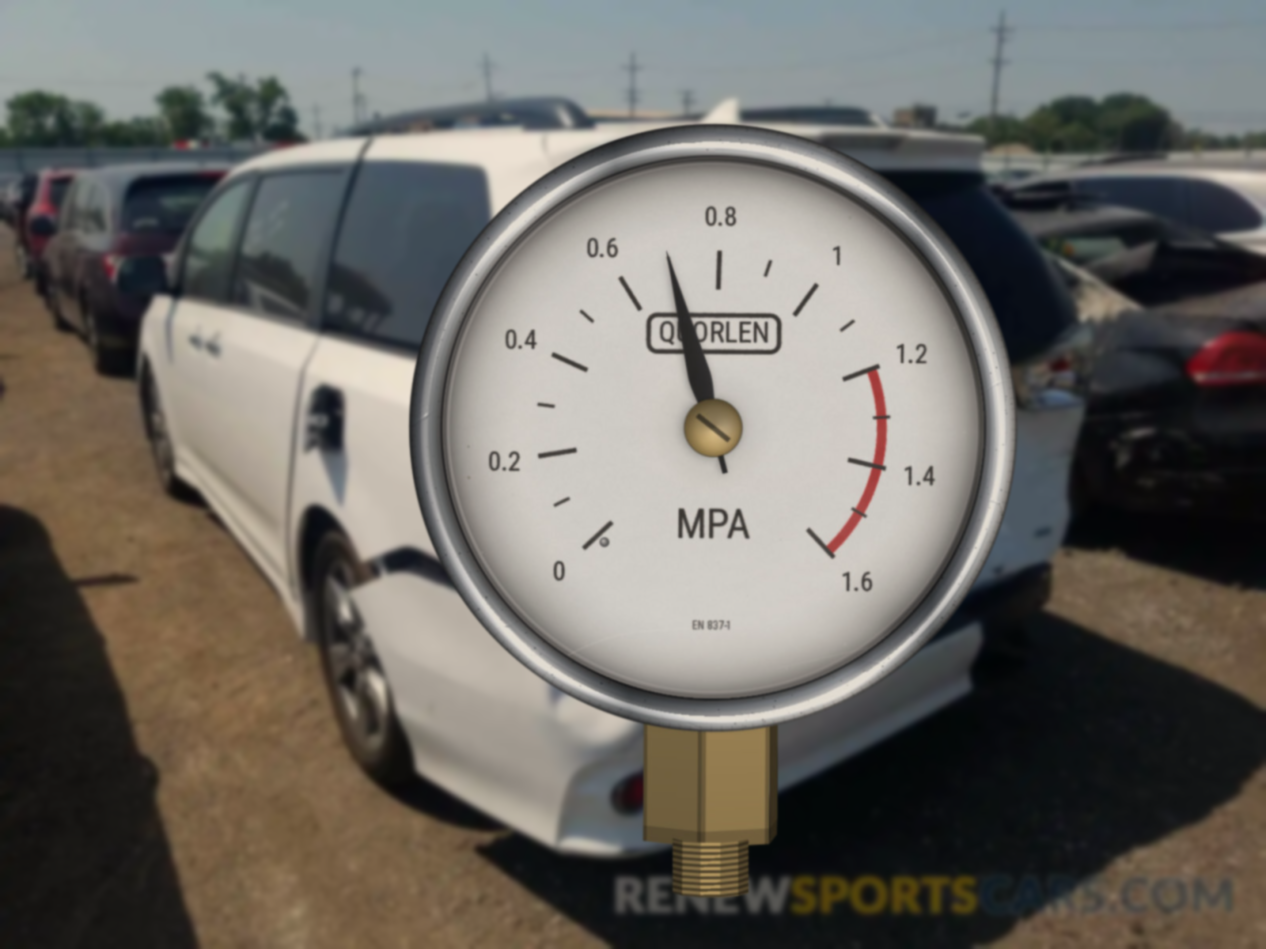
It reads **0.7** MPa
